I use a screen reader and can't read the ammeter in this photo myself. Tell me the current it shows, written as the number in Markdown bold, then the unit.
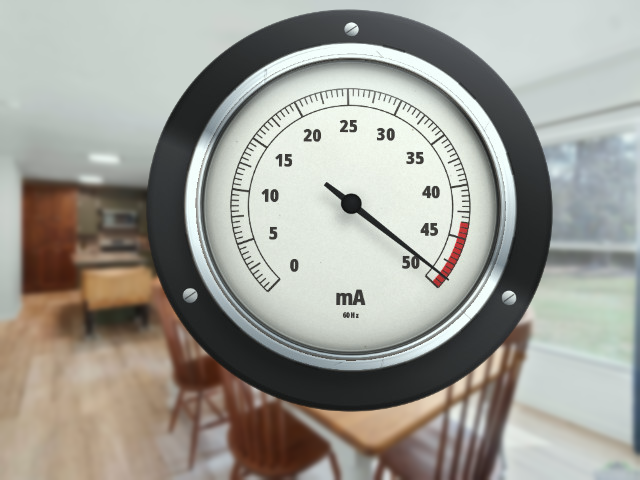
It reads **49** mA
